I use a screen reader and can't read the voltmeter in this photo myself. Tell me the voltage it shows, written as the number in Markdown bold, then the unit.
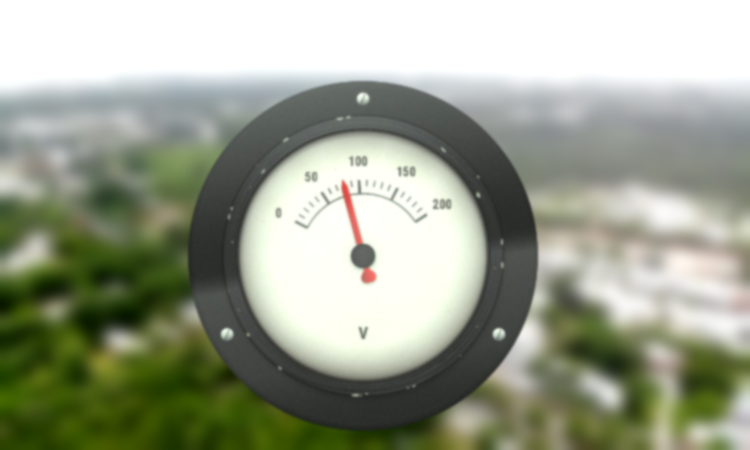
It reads **80** V
